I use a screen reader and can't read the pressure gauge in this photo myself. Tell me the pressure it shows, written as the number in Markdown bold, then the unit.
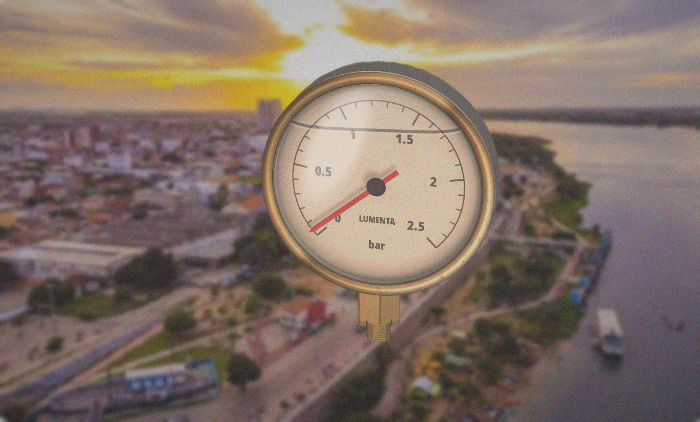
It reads **0.05** bar
